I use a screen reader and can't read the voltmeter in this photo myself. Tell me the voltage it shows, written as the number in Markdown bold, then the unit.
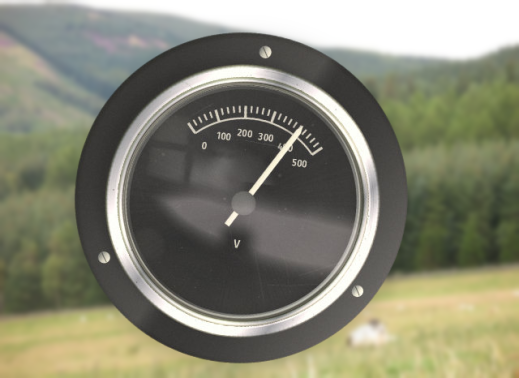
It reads **400** V
